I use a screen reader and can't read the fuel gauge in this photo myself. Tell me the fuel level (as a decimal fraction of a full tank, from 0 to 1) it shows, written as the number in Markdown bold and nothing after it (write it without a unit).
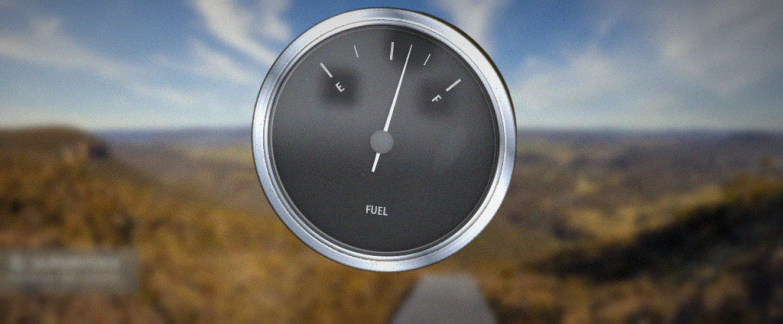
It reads **0.625**
